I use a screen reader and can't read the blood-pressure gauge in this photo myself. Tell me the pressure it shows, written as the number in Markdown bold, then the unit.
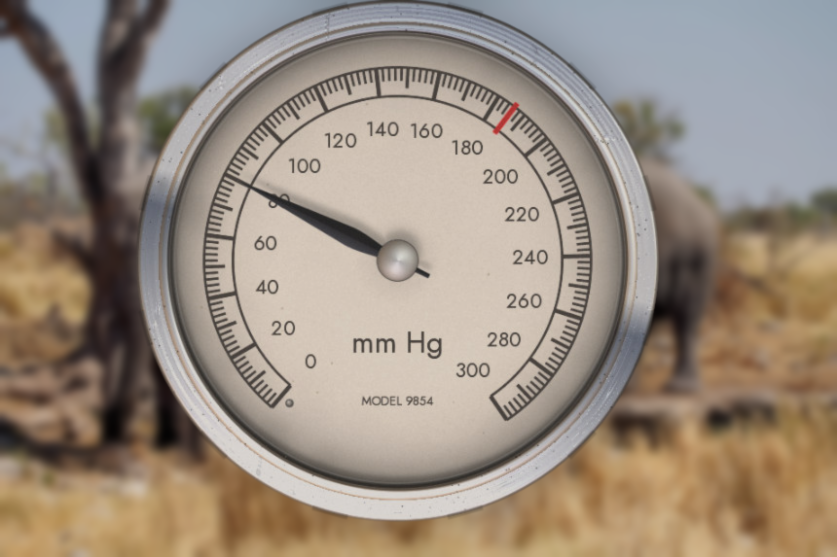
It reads **80** mmHg
